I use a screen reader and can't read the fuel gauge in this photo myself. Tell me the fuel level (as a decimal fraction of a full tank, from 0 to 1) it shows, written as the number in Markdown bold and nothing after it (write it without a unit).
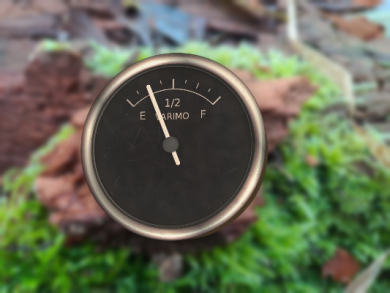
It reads **0.25**
